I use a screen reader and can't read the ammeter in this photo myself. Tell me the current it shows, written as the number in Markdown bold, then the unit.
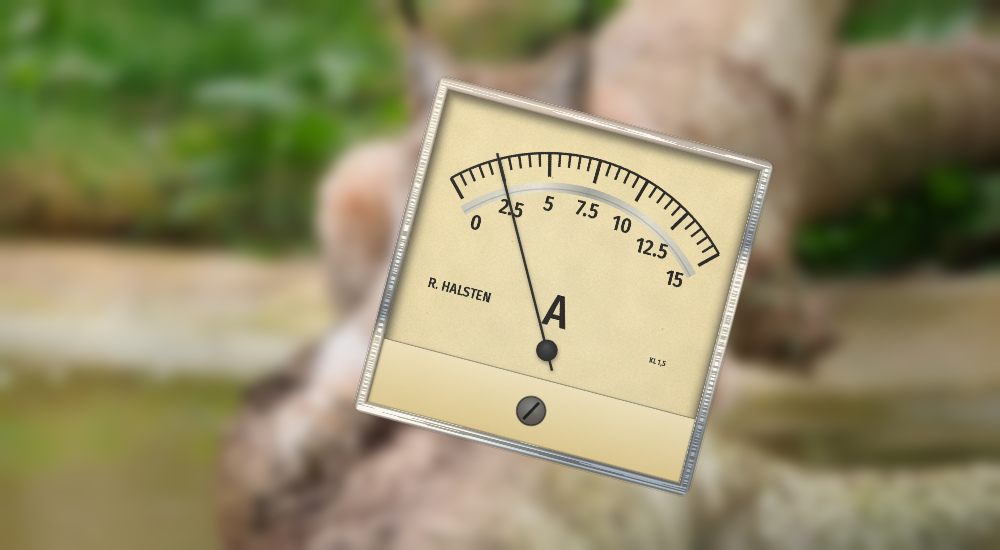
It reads **2.5** A
